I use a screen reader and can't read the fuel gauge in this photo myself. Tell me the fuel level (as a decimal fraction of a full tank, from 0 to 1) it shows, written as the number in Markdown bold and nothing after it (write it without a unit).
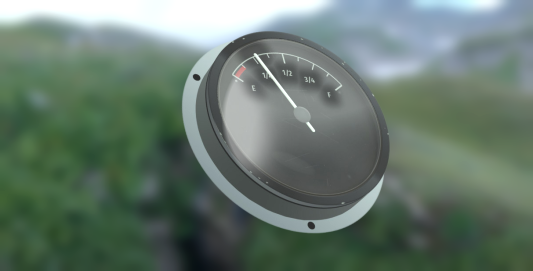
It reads **0.25**
